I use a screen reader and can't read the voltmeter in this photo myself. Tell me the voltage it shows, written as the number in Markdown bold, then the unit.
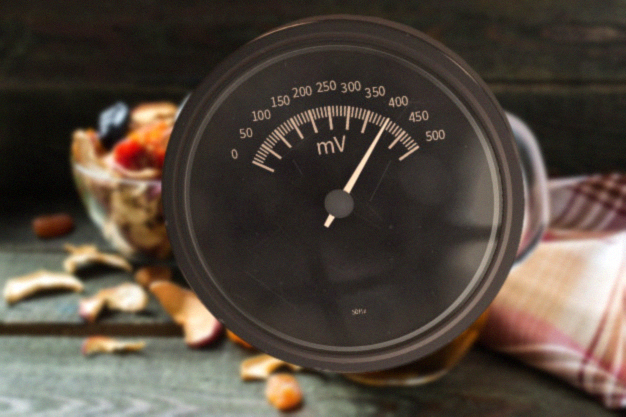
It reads **400** mV
